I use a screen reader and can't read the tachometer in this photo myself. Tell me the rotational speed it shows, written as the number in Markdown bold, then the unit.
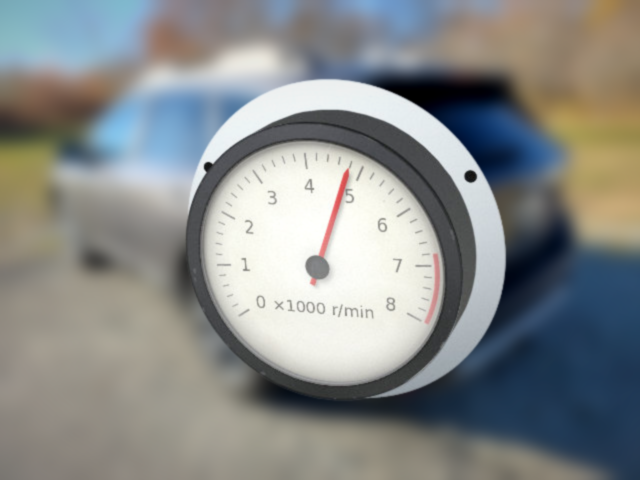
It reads **4800** rpm
